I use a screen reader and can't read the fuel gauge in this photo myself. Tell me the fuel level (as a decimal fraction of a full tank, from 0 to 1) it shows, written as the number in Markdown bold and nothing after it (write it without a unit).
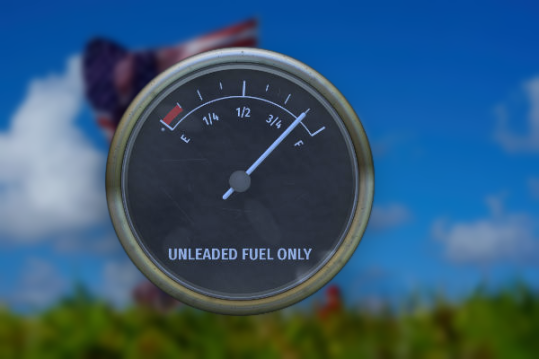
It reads **0.875**
